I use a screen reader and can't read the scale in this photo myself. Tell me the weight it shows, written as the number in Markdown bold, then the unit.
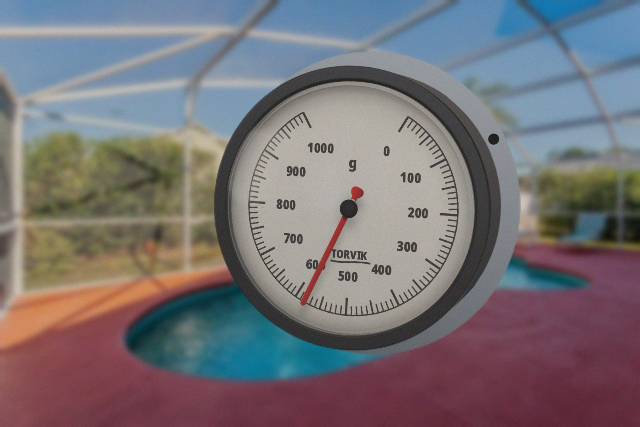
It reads **580** g
